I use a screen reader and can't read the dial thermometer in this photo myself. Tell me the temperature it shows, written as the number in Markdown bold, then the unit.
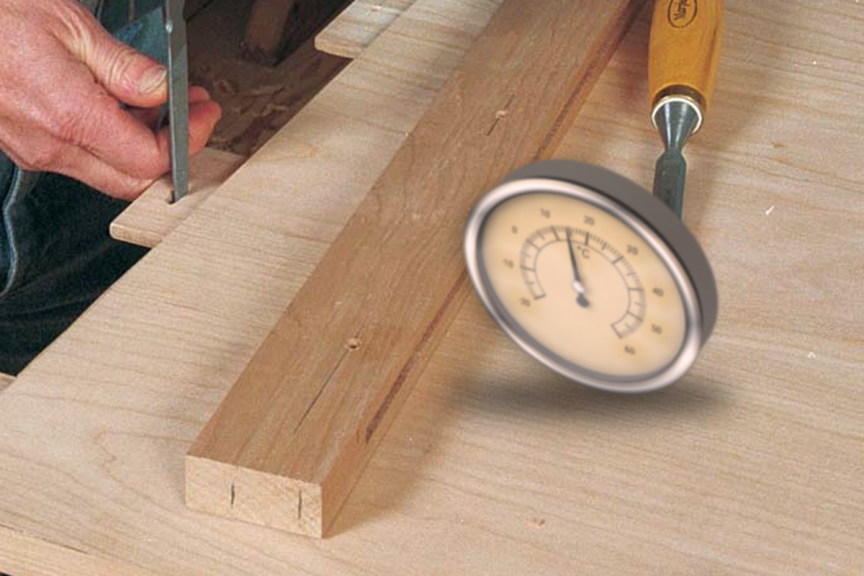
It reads **15** °C
